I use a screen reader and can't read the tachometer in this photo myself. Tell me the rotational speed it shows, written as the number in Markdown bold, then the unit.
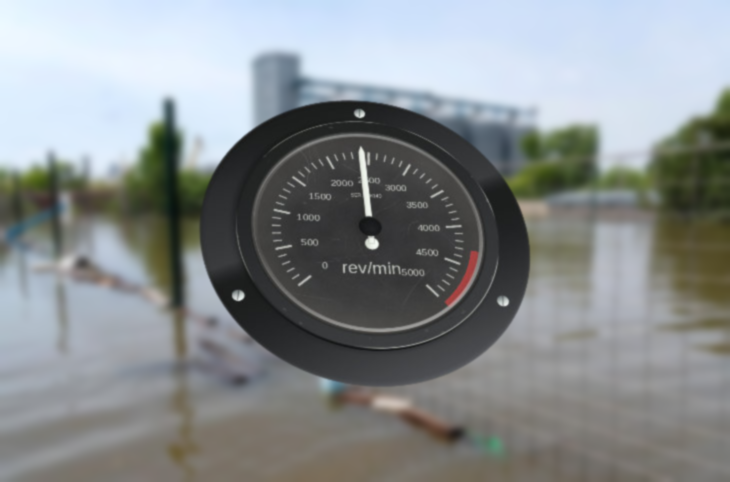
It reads **2400** rpm
